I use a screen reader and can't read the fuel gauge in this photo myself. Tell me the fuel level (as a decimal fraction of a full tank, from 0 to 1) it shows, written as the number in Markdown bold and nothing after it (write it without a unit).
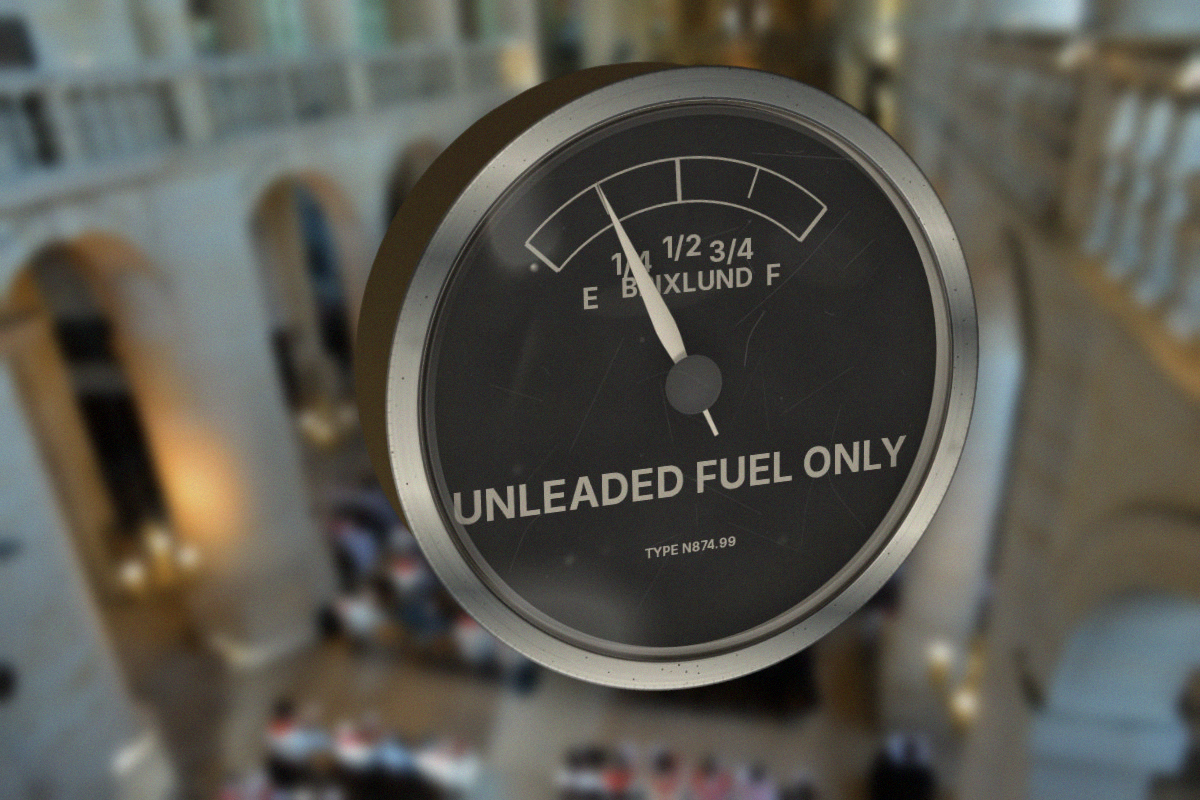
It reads **0.25**
